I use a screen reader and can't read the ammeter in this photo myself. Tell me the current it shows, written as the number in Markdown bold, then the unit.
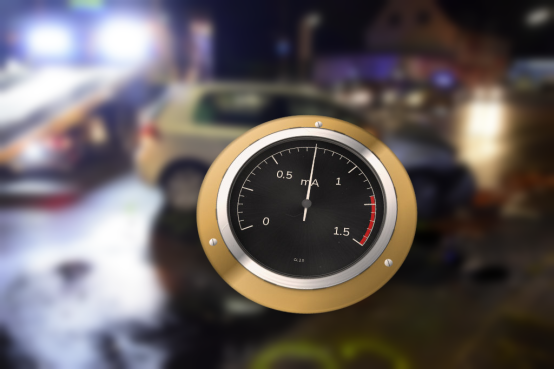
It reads **0.75** mA
